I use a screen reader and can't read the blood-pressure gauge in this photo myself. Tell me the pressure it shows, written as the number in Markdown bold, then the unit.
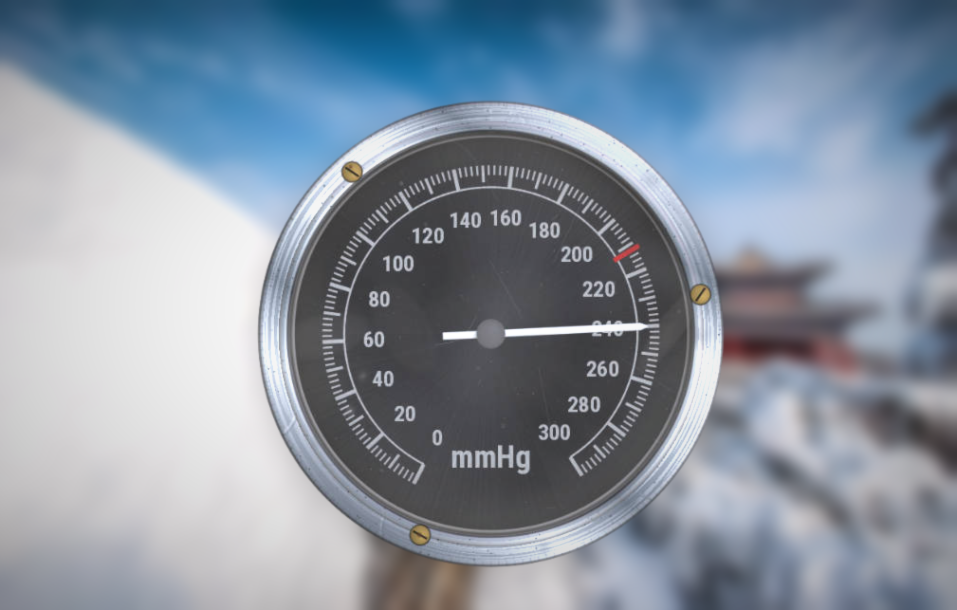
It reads **240** mmHg
